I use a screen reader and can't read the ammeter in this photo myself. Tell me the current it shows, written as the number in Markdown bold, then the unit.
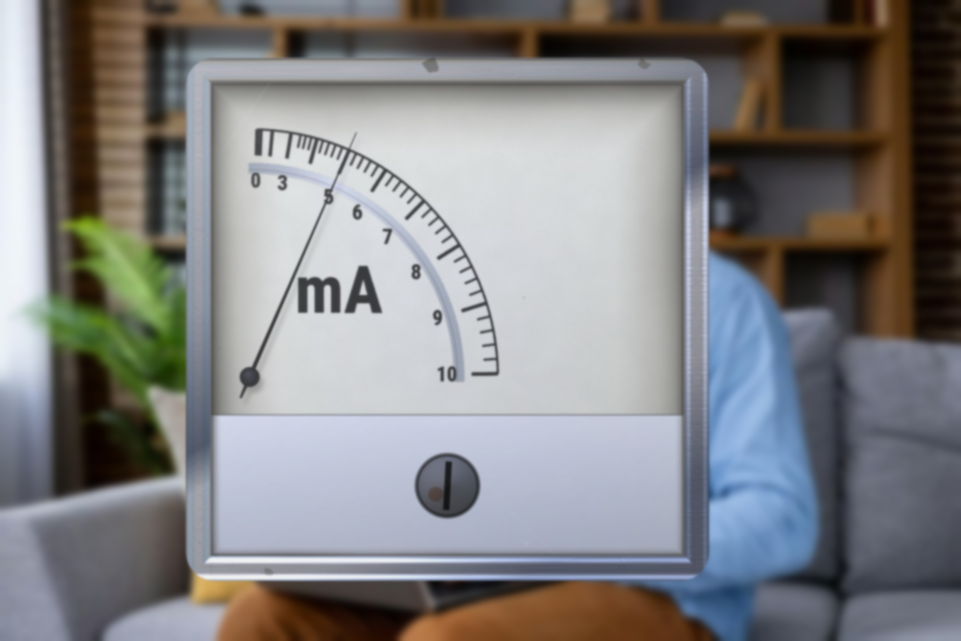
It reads **5** mA
